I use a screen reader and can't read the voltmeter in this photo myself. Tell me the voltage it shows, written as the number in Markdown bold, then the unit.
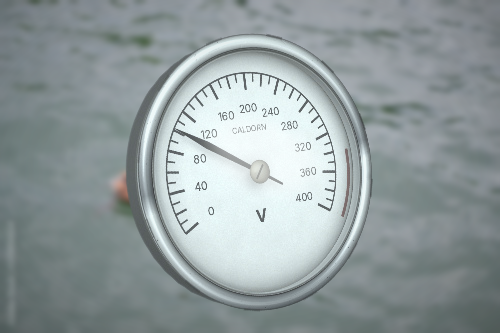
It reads **100** V
